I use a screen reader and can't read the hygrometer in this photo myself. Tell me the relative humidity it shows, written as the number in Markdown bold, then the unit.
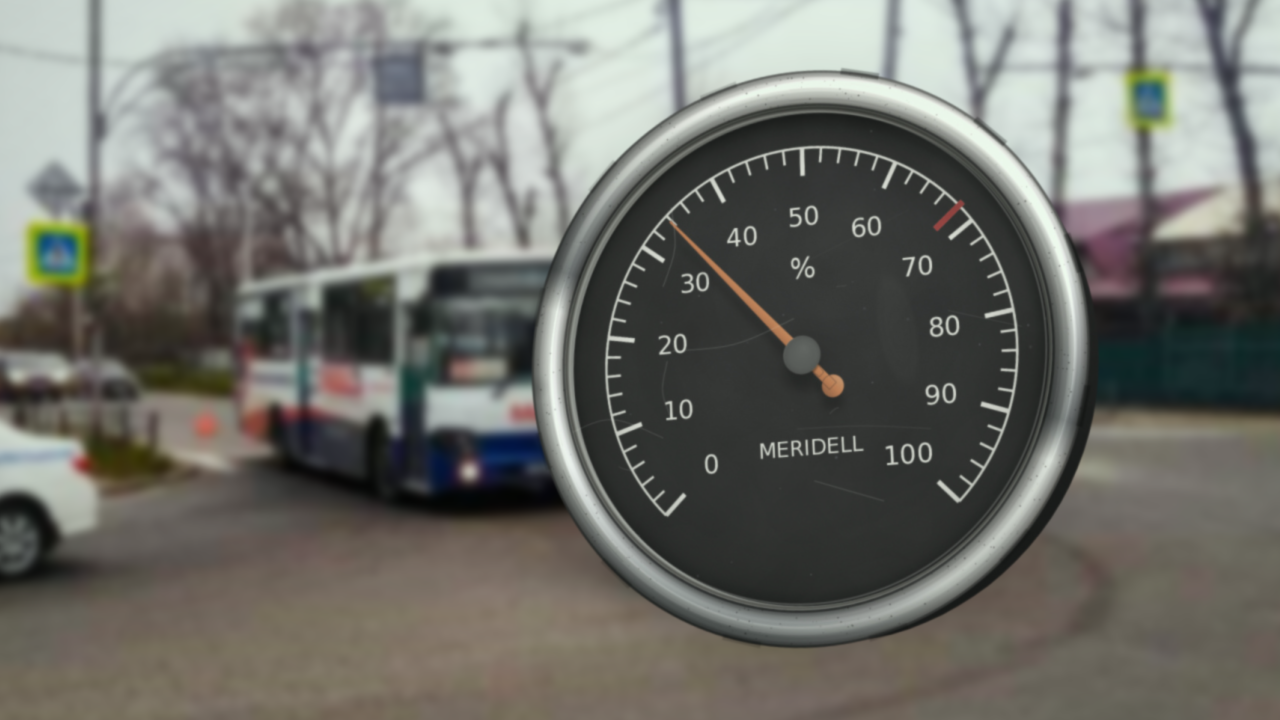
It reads **34** %
